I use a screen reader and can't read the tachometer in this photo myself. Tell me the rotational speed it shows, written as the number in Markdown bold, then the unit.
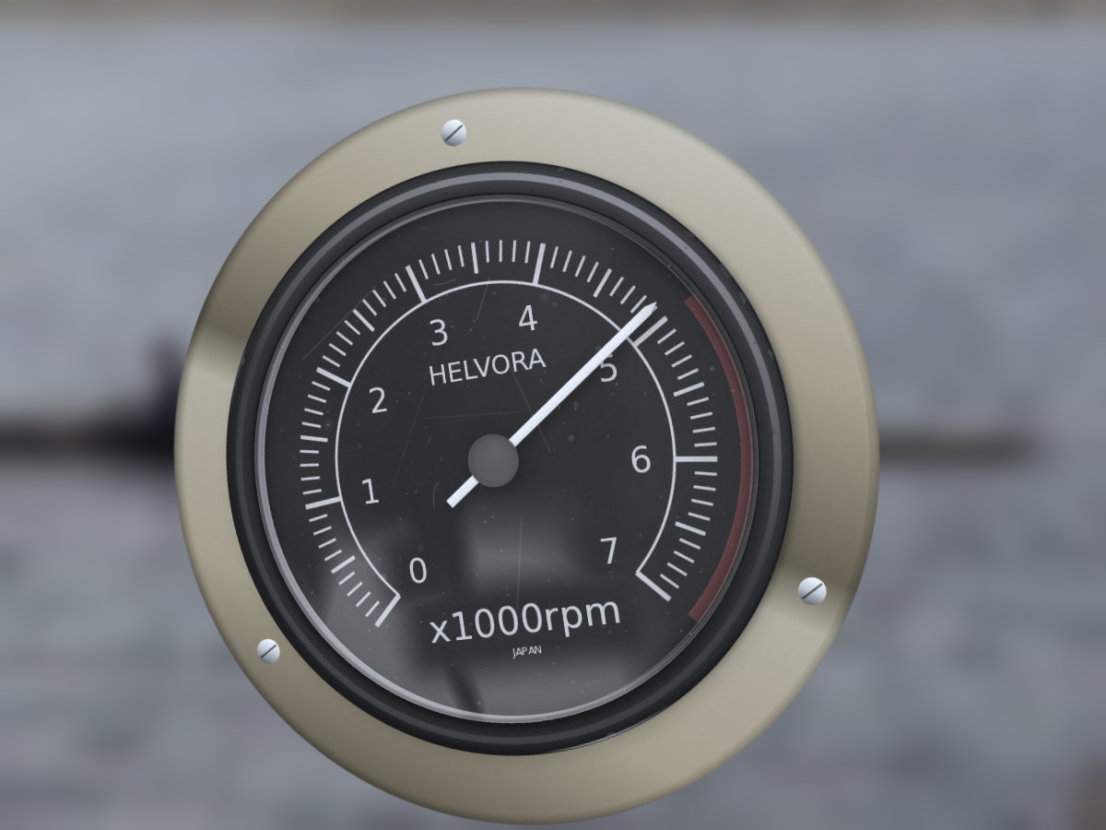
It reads **4900** rpm
